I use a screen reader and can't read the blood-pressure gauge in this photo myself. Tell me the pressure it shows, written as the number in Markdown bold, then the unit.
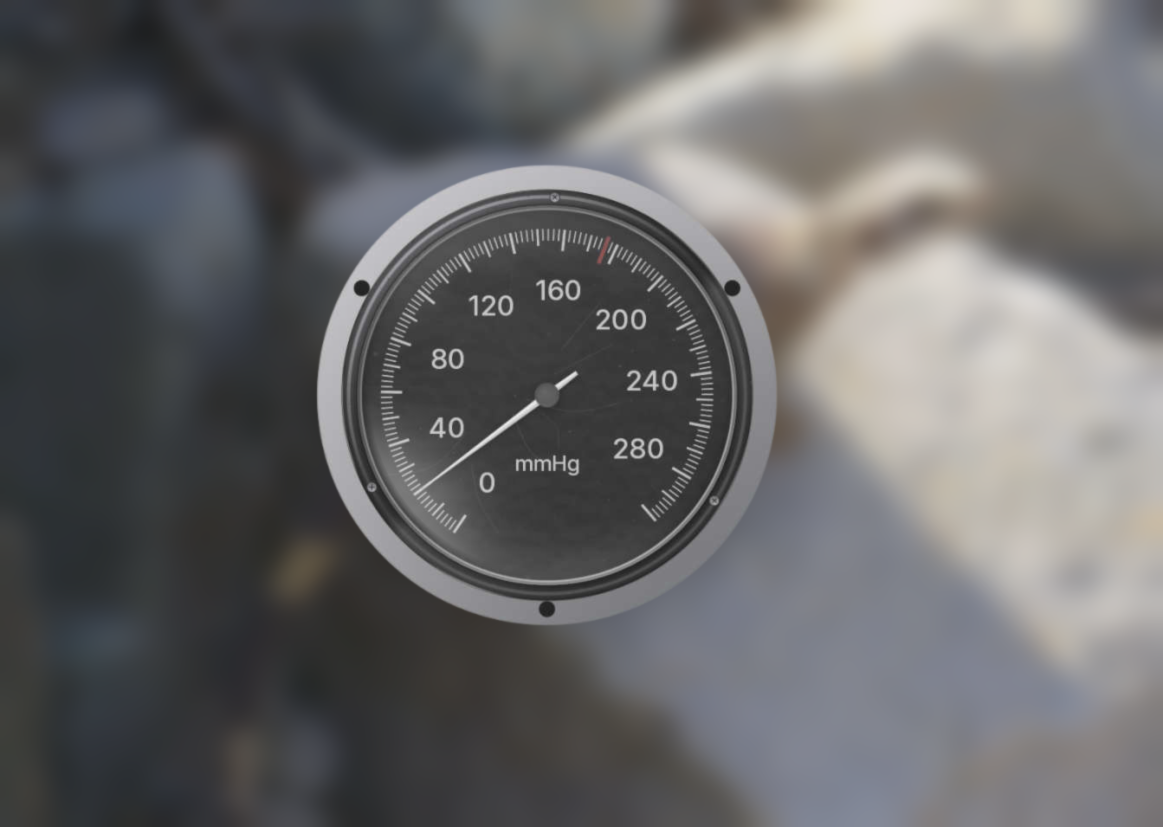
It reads **20** mmHg
